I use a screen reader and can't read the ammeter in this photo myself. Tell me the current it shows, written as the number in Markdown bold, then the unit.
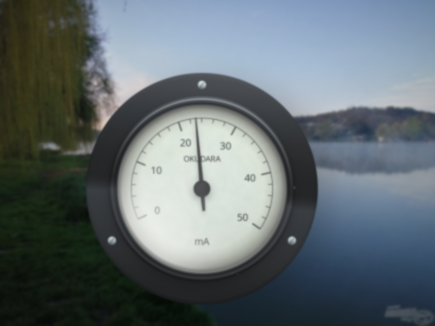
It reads **23** mA
